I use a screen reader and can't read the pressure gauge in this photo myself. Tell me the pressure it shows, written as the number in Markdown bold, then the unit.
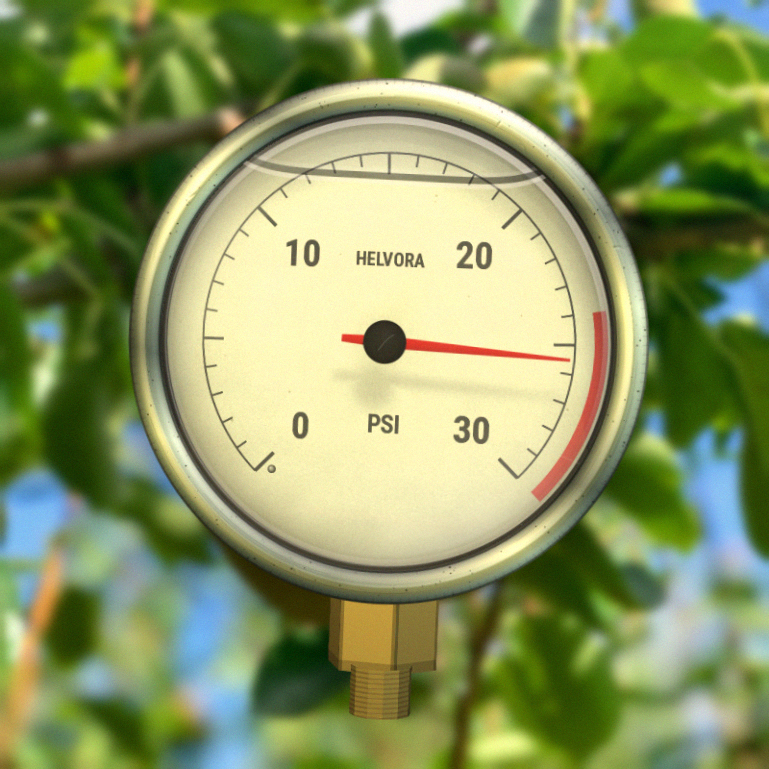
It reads **25.5** psi
